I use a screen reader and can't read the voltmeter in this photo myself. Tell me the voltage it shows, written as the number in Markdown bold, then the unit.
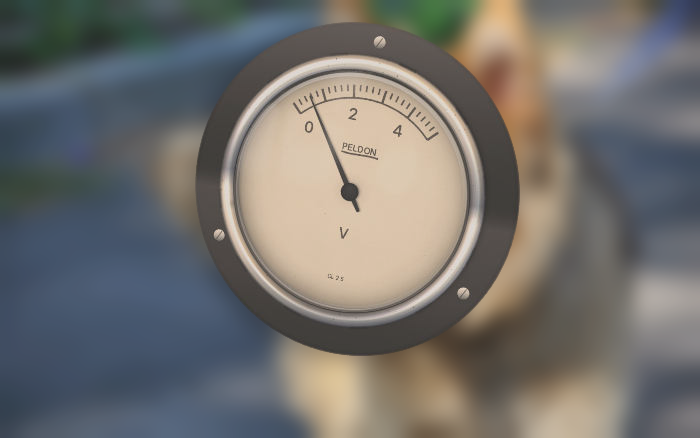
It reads **0.6** V
